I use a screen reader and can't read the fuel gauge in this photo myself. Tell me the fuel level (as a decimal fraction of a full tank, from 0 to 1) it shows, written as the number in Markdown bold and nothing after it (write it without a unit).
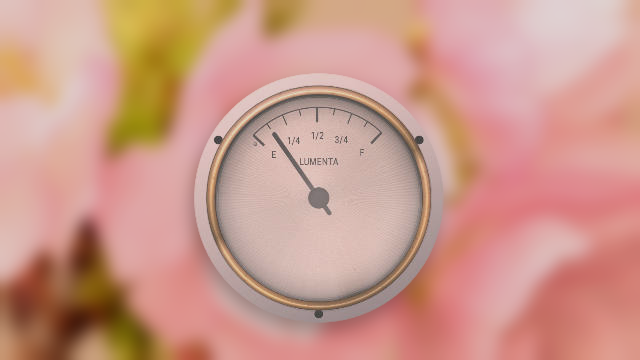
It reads **0.125**
